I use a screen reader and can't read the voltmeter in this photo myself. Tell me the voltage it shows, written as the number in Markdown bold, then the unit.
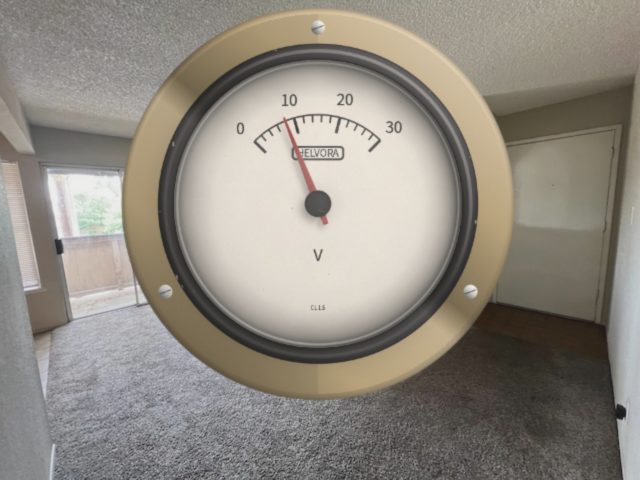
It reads **8** V
